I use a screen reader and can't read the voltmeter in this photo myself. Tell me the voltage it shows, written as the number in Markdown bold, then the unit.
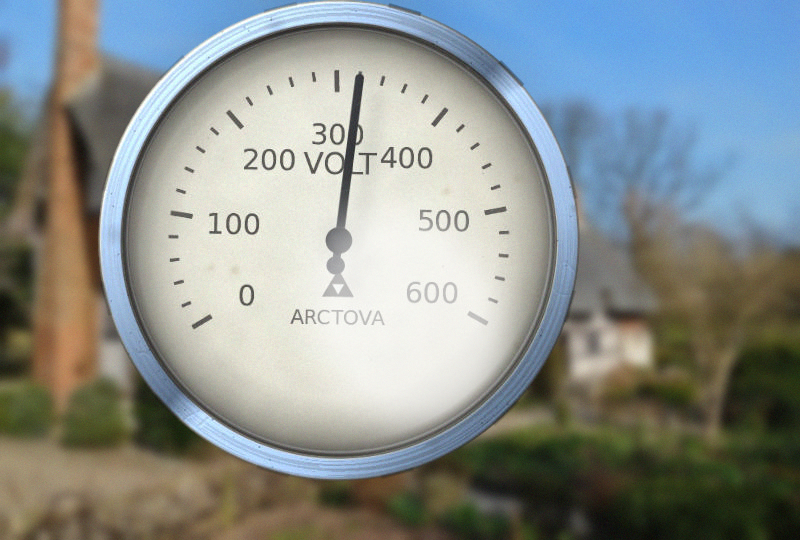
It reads **320** V
